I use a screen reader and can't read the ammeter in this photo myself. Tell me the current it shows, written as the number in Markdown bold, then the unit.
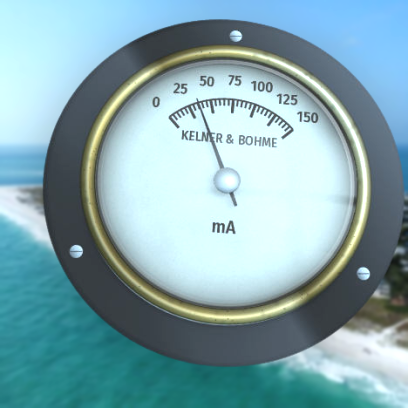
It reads **35** mA
